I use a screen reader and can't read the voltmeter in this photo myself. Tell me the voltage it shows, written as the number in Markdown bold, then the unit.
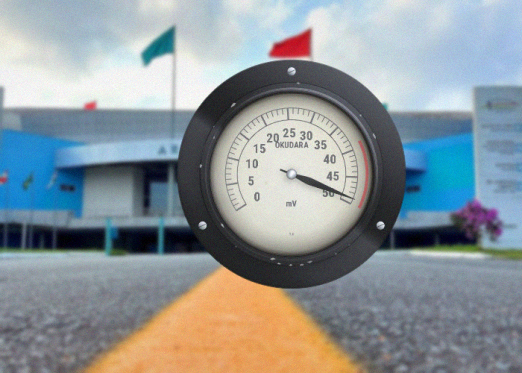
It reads **49** mV
